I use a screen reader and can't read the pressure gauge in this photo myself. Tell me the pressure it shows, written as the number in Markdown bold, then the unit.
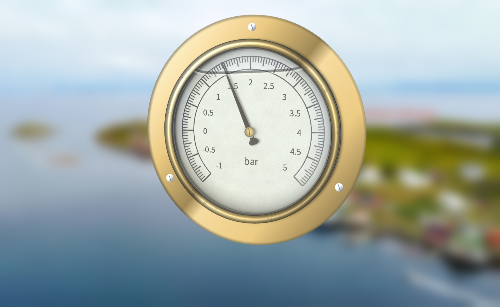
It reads **1.5** bar
